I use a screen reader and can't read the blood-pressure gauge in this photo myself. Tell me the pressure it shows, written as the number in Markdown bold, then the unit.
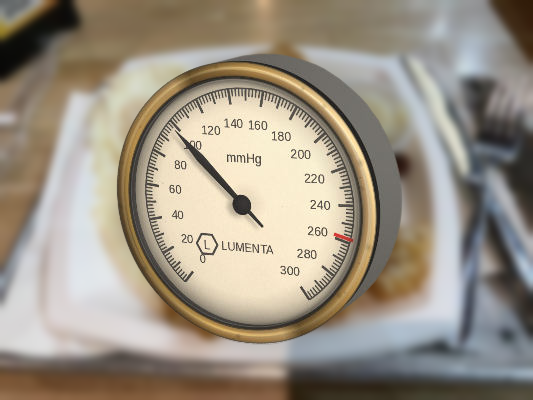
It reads **100** mmHg
